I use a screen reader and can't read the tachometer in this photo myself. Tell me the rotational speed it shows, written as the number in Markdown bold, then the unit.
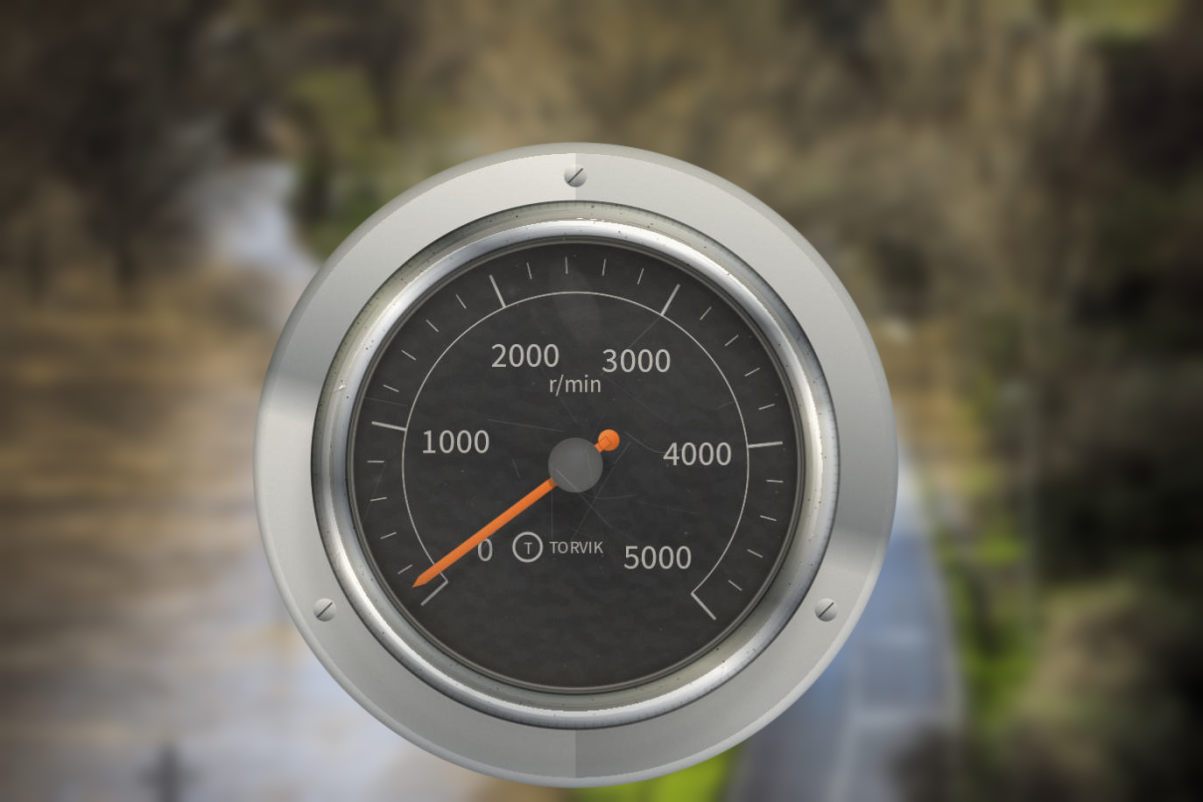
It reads **100** rpm
